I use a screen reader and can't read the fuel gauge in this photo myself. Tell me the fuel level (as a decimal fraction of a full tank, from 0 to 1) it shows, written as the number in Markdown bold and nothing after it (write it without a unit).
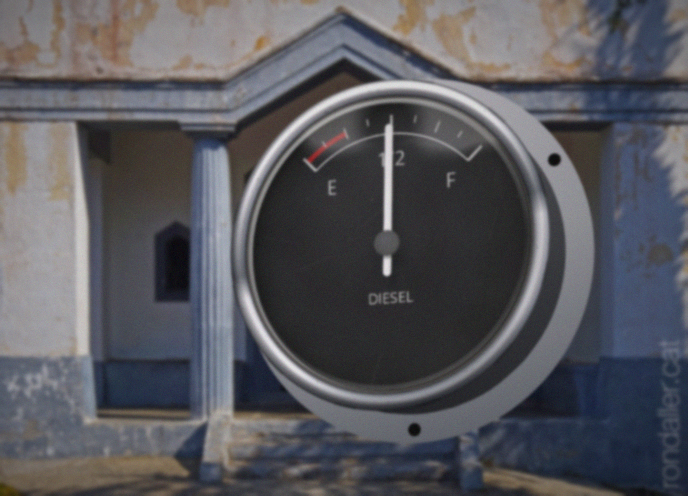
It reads **0.5**
